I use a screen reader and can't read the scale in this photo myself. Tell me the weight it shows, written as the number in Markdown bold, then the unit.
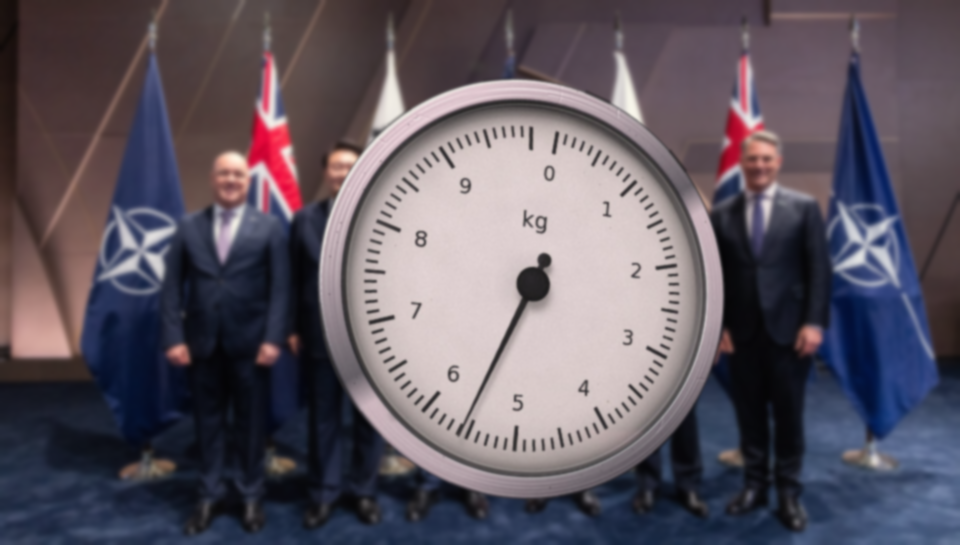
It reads **5.6** kg
